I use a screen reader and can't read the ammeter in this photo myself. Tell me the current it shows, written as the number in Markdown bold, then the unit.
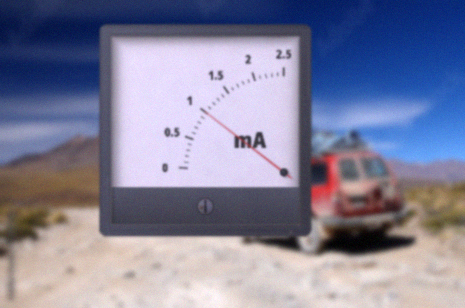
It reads **1** mA
